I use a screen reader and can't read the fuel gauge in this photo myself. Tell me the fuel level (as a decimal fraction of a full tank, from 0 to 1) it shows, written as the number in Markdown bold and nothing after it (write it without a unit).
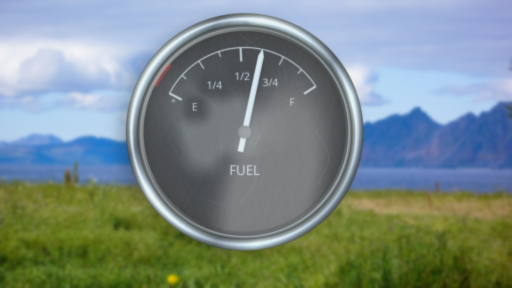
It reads **0.625**
